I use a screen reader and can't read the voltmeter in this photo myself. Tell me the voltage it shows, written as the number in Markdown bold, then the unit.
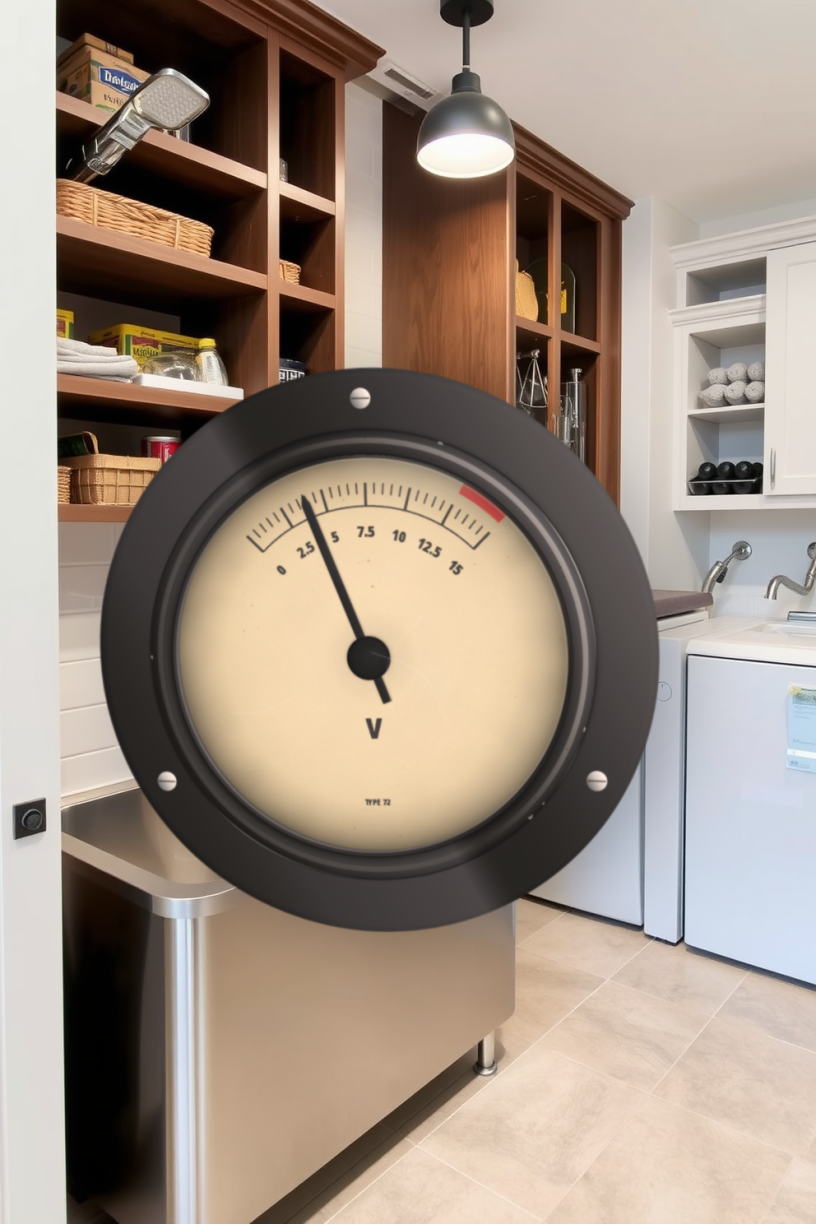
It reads **4** V
